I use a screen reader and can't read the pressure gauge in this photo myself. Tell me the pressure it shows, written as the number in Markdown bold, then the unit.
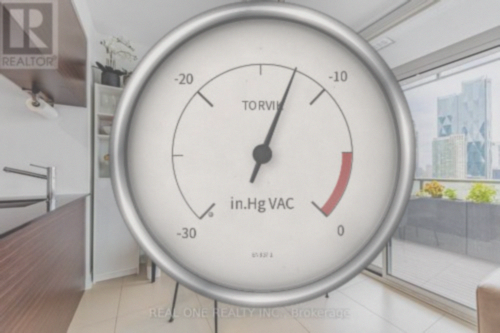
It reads **-12.5** inHg
